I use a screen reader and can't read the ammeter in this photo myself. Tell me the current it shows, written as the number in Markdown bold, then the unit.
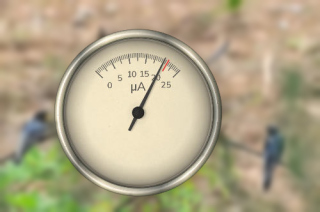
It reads **20** µA
